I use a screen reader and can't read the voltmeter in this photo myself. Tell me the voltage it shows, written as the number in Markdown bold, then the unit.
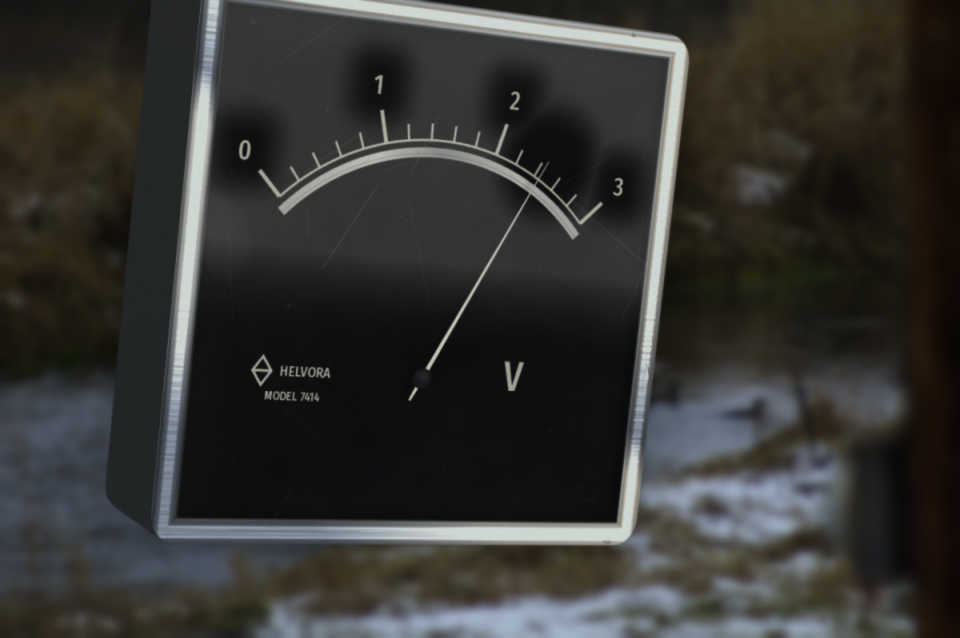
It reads **2.4** V
